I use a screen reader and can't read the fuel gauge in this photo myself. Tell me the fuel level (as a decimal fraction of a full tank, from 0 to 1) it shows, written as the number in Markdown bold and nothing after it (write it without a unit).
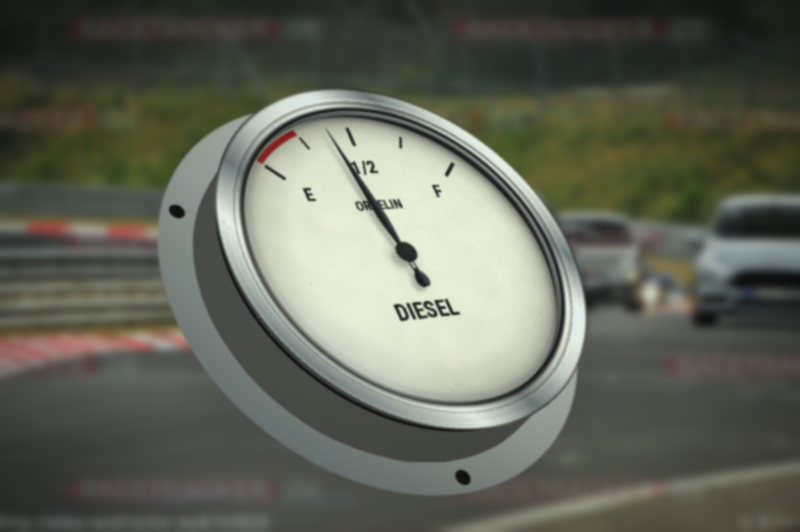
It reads **0.375**
